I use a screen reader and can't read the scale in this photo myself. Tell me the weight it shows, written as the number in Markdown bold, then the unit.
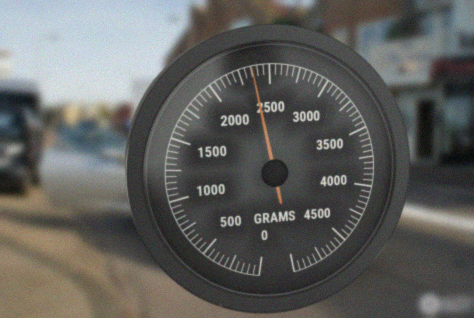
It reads **2350** g
